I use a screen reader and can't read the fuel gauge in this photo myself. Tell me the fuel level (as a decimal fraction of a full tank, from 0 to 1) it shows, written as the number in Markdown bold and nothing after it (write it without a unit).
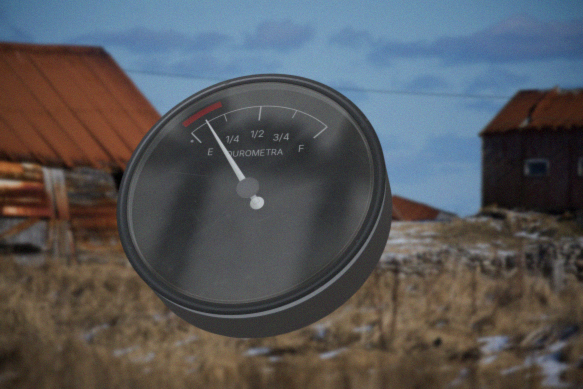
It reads **0.125**
